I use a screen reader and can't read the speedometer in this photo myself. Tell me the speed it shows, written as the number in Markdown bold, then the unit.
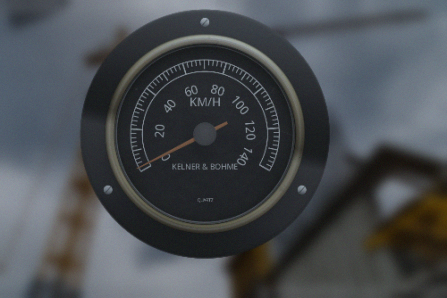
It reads **2** km/h
